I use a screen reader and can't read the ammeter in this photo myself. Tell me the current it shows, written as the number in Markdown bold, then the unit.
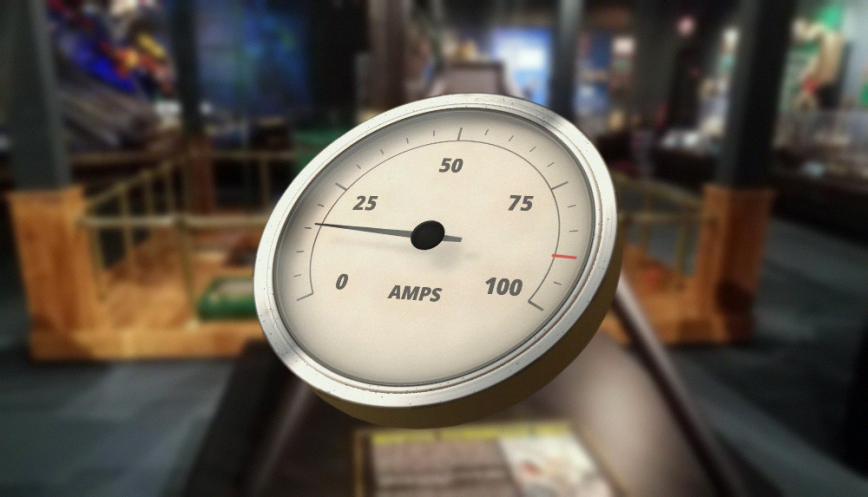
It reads **15** A
